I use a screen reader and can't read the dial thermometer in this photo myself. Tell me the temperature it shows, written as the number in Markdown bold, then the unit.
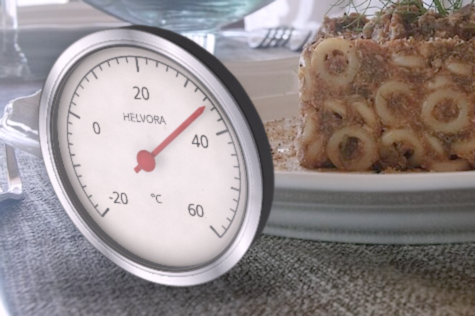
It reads **35** °C
